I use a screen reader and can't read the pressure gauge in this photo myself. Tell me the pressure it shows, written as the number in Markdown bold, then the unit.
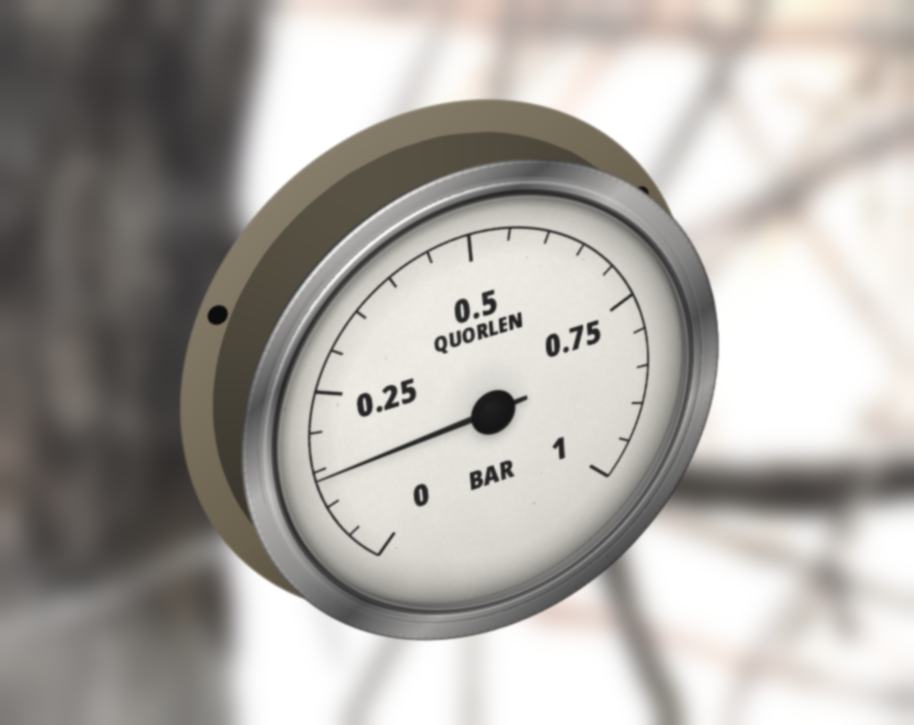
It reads **0.15** bar
